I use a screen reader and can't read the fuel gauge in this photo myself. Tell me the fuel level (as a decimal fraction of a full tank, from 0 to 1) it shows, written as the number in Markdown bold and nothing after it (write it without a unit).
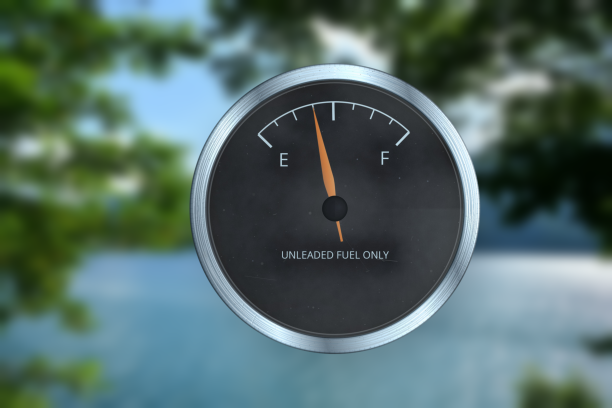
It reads **0.375**
